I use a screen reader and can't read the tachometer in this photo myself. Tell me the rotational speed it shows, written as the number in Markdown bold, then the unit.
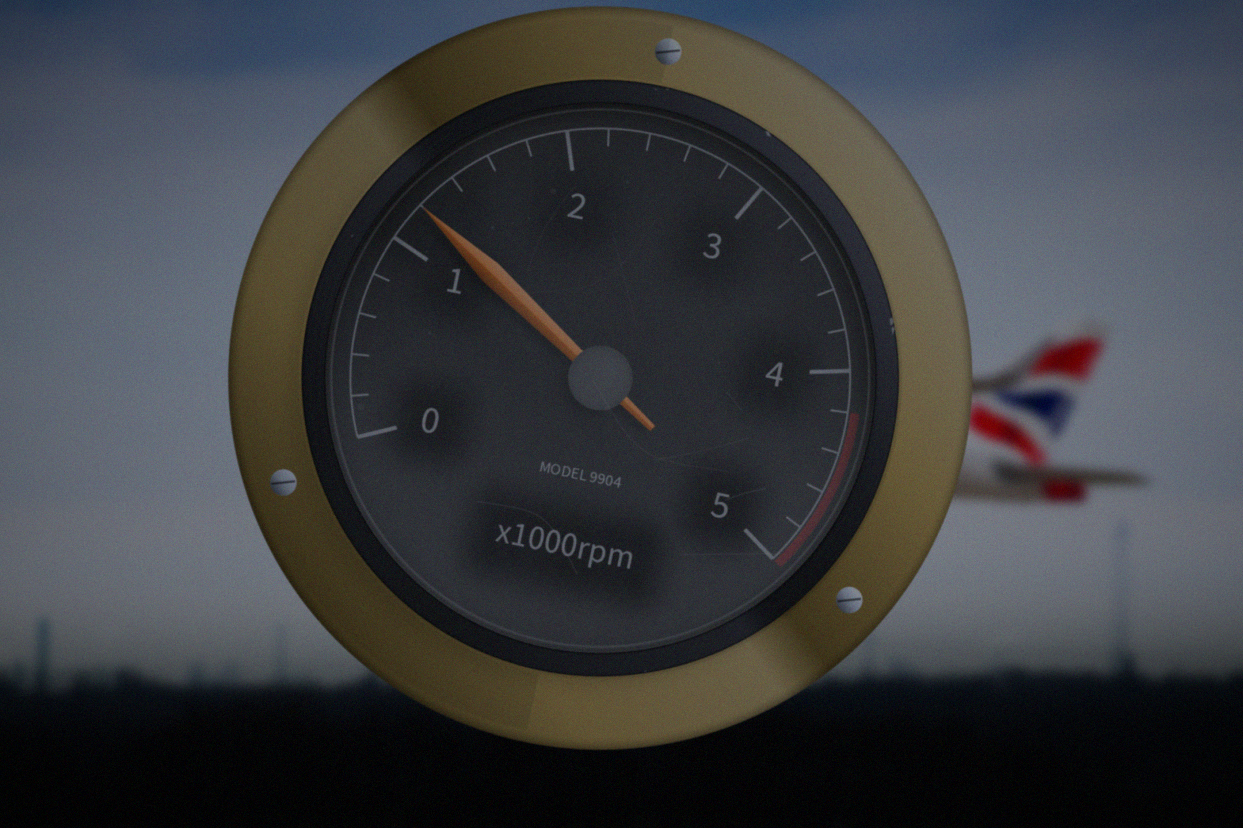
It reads **1200** rpm
